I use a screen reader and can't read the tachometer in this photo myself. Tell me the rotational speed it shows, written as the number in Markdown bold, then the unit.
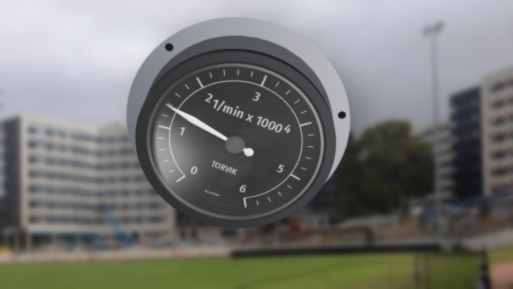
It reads **1400** rpm
